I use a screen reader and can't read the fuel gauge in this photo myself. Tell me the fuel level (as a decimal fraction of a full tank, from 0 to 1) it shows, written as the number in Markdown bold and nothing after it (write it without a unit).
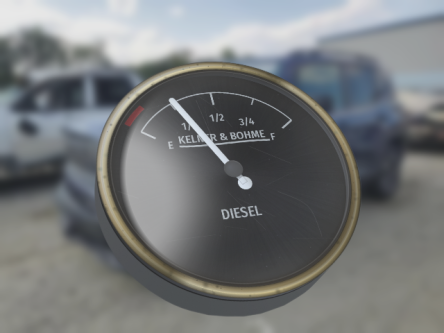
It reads **0.25**
